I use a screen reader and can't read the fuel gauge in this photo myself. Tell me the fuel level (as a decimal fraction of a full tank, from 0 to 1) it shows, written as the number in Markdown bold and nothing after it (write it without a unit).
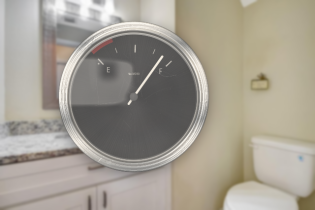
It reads **0.875**
